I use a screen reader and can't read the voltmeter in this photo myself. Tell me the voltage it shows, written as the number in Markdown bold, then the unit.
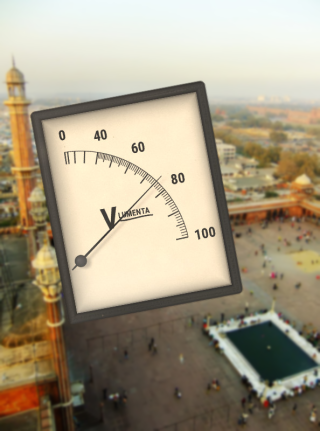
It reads **75** V
